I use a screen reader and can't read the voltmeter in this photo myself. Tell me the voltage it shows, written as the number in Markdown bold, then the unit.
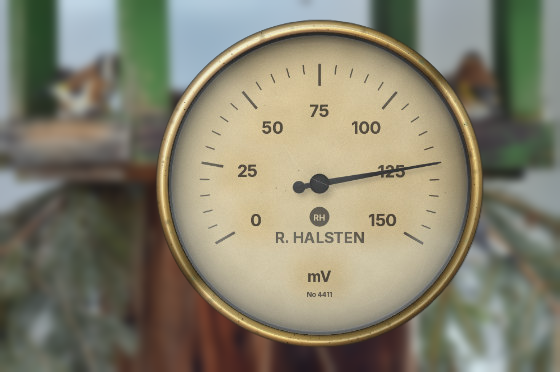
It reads **125** mV
